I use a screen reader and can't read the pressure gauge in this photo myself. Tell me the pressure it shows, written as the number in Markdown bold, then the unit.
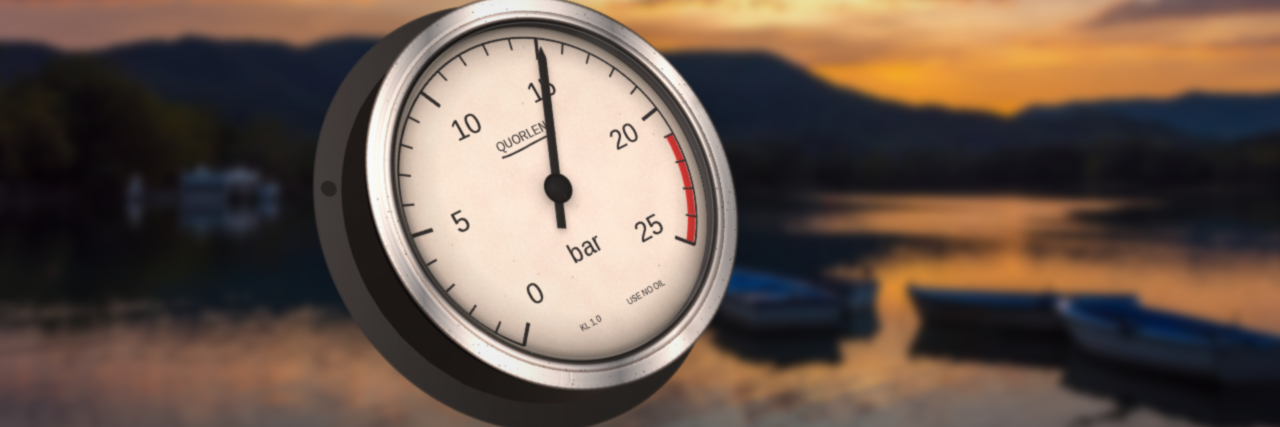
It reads **15** bar
